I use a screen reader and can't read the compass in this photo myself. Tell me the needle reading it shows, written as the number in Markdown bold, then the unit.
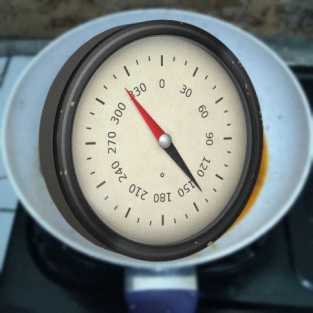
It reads **320** °
